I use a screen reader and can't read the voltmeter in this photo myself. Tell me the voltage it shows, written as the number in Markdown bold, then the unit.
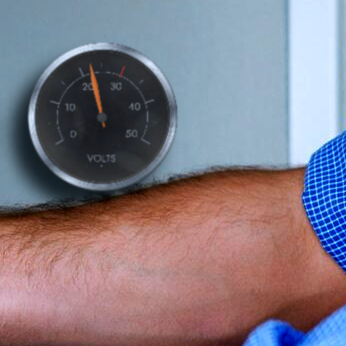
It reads **22.5** V
